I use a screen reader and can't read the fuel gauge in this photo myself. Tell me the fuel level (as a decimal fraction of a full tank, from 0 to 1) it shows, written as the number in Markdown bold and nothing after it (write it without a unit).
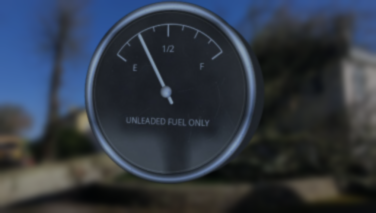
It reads **0.25**
